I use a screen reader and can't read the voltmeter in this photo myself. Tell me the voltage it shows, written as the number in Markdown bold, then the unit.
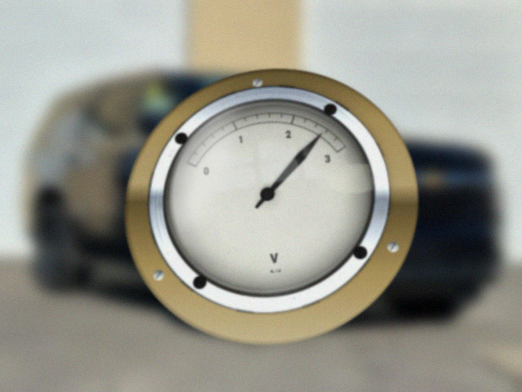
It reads **2.6** V
